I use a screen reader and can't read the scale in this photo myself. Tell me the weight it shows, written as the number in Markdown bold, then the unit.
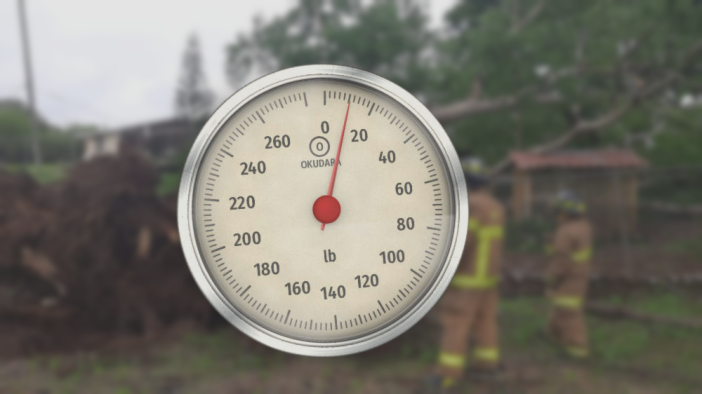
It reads **10** lb
